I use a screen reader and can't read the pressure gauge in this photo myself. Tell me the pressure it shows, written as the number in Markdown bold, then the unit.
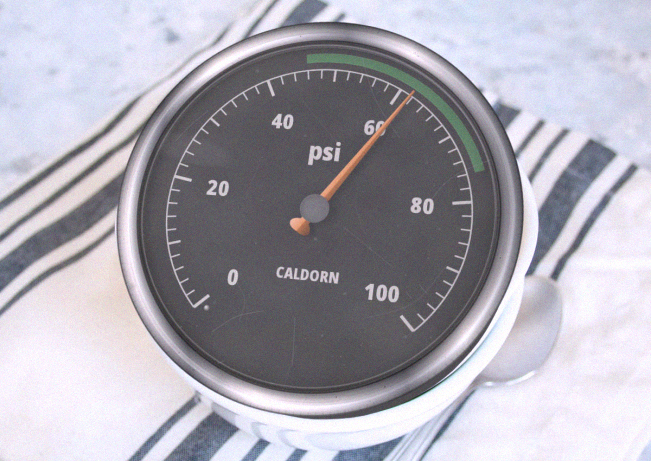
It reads **62** psi
